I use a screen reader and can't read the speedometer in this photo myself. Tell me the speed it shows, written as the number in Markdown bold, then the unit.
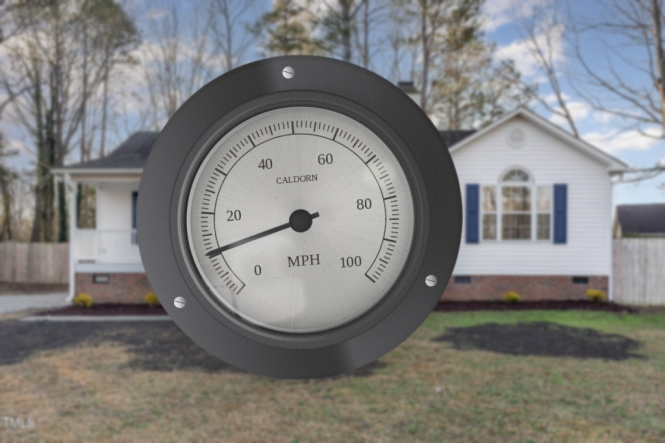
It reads **11** mph
